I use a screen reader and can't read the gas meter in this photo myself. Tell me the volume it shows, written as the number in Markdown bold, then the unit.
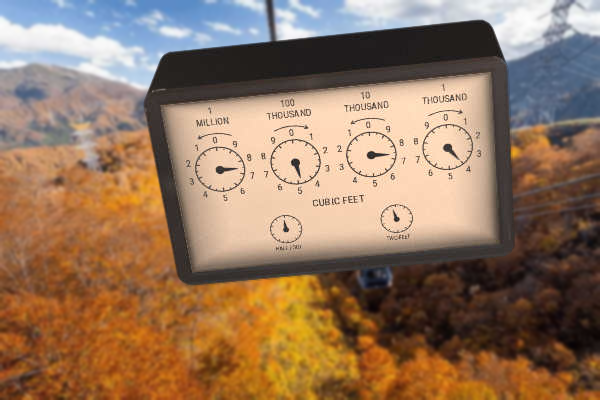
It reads **747400** ft³
